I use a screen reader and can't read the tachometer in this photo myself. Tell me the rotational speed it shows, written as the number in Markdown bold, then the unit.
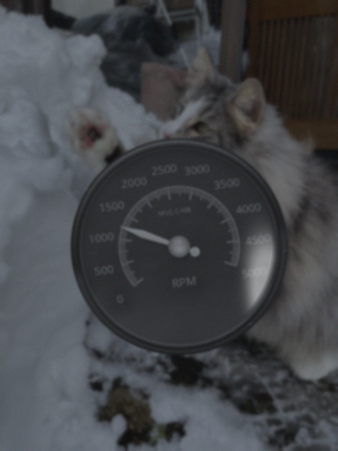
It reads **1250** rpm
